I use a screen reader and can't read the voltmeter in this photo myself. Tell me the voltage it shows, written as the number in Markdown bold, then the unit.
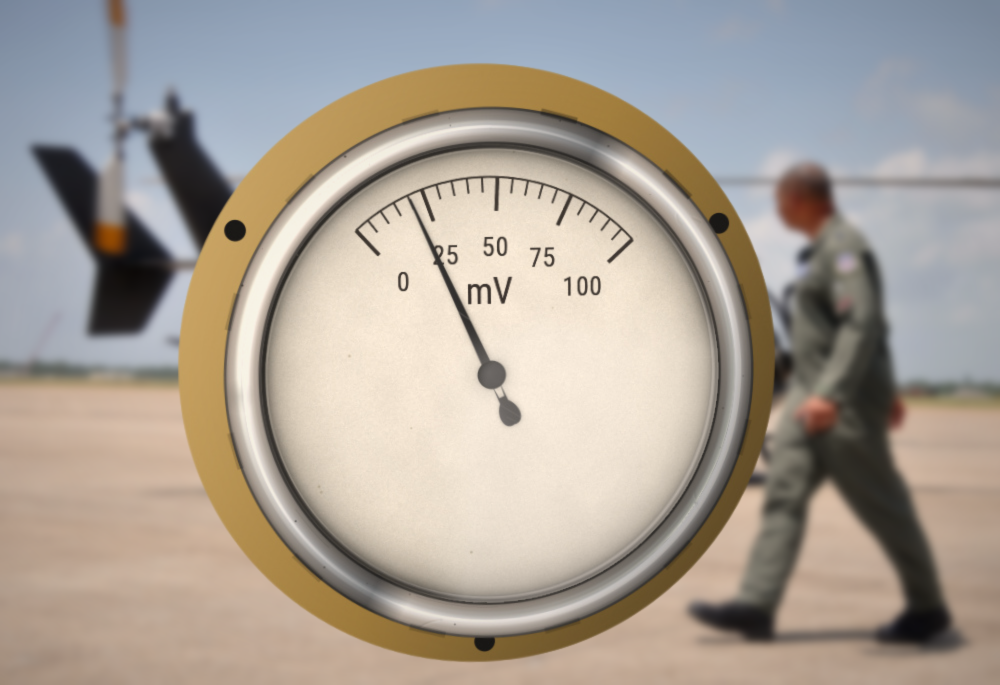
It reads **20** mV
